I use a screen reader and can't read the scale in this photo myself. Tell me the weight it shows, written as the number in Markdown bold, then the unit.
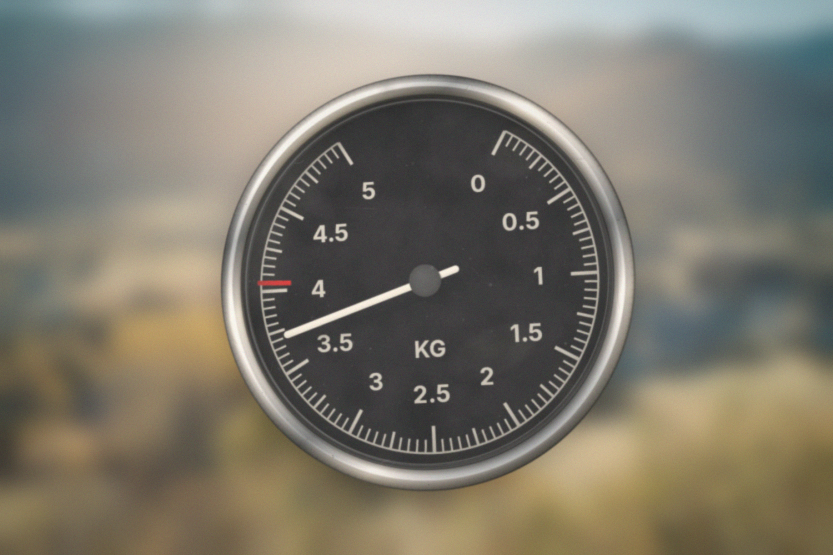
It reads **3.7** kg
